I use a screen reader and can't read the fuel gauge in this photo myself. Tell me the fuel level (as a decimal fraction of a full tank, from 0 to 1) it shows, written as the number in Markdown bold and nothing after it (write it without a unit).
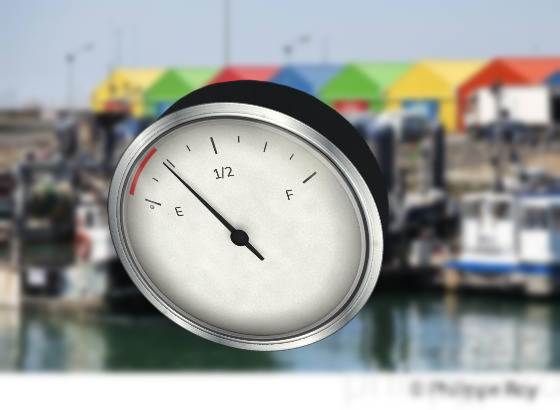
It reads **0.25**
